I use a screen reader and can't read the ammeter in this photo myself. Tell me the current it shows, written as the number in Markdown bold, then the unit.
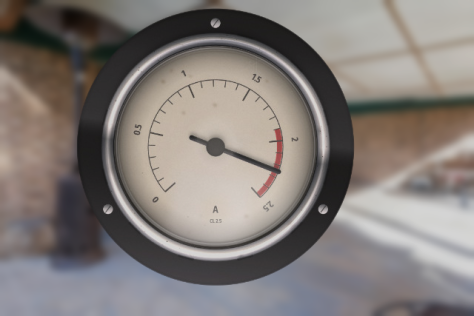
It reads **2.25** A
